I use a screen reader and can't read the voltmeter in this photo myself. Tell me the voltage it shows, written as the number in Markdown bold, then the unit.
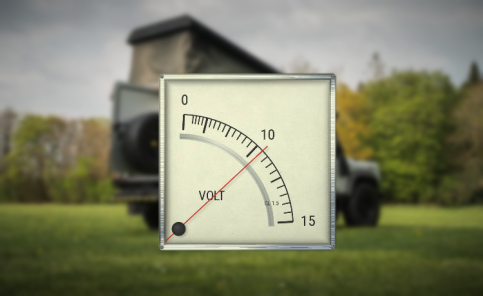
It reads **10.5** V
